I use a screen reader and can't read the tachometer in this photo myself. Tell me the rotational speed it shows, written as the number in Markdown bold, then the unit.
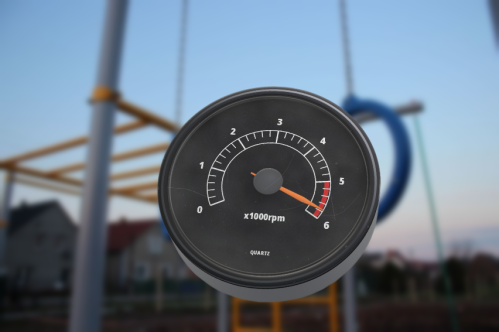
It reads **5800** rpm
